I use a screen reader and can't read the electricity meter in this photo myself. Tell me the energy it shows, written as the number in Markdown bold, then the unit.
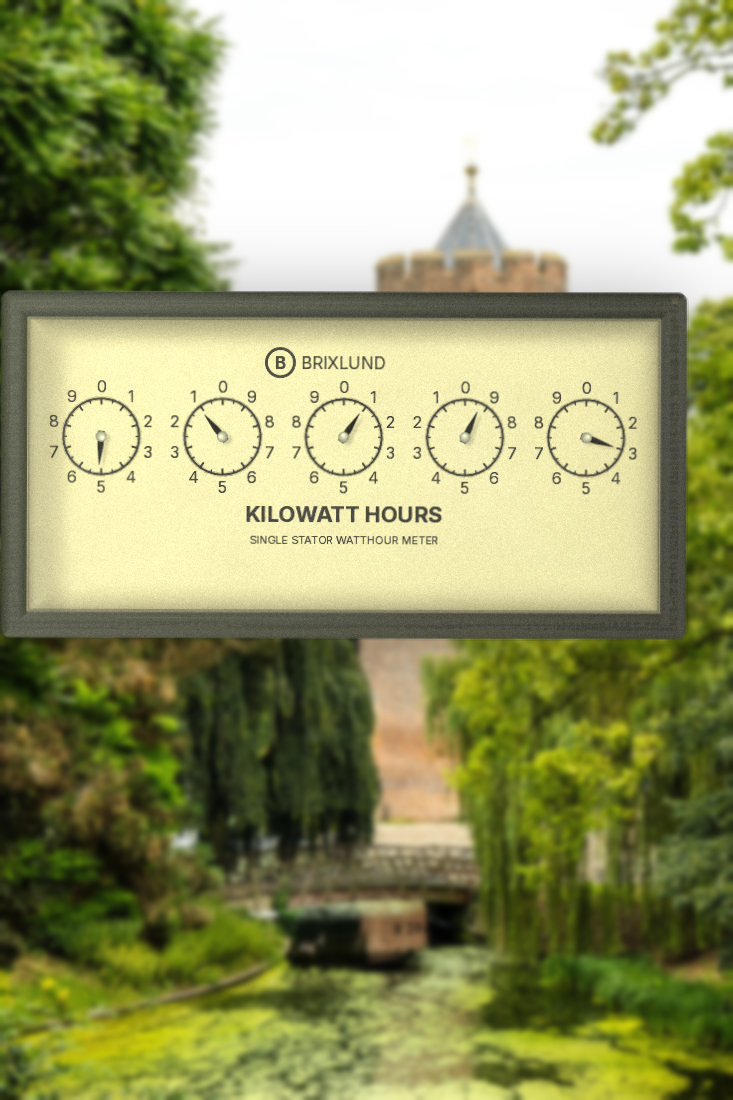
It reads **51093** kWh
